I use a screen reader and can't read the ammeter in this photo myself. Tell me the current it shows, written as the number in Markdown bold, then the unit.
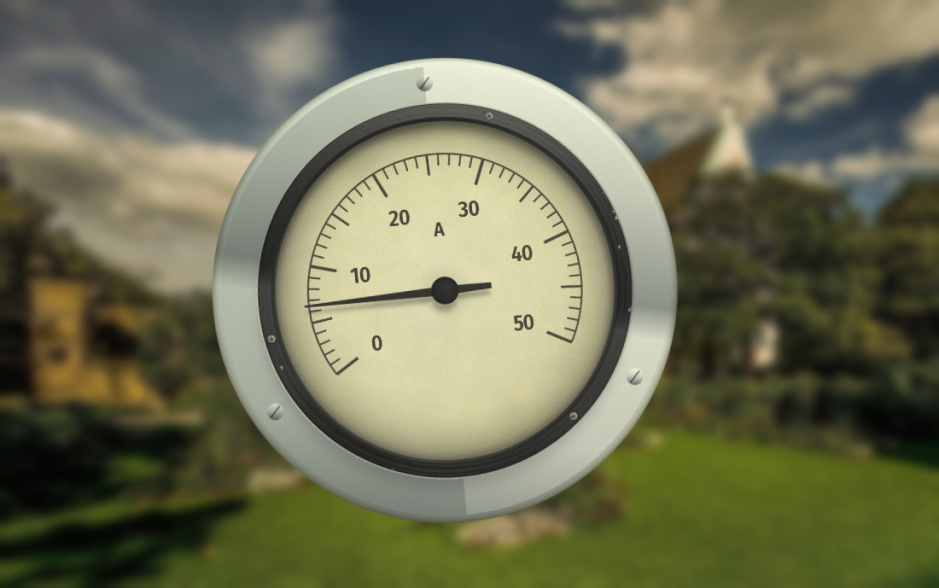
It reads **6.5** A
